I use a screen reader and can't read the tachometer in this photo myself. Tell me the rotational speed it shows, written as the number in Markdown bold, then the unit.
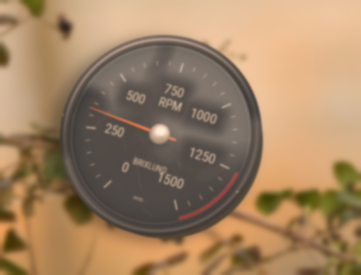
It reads **325** rpm
